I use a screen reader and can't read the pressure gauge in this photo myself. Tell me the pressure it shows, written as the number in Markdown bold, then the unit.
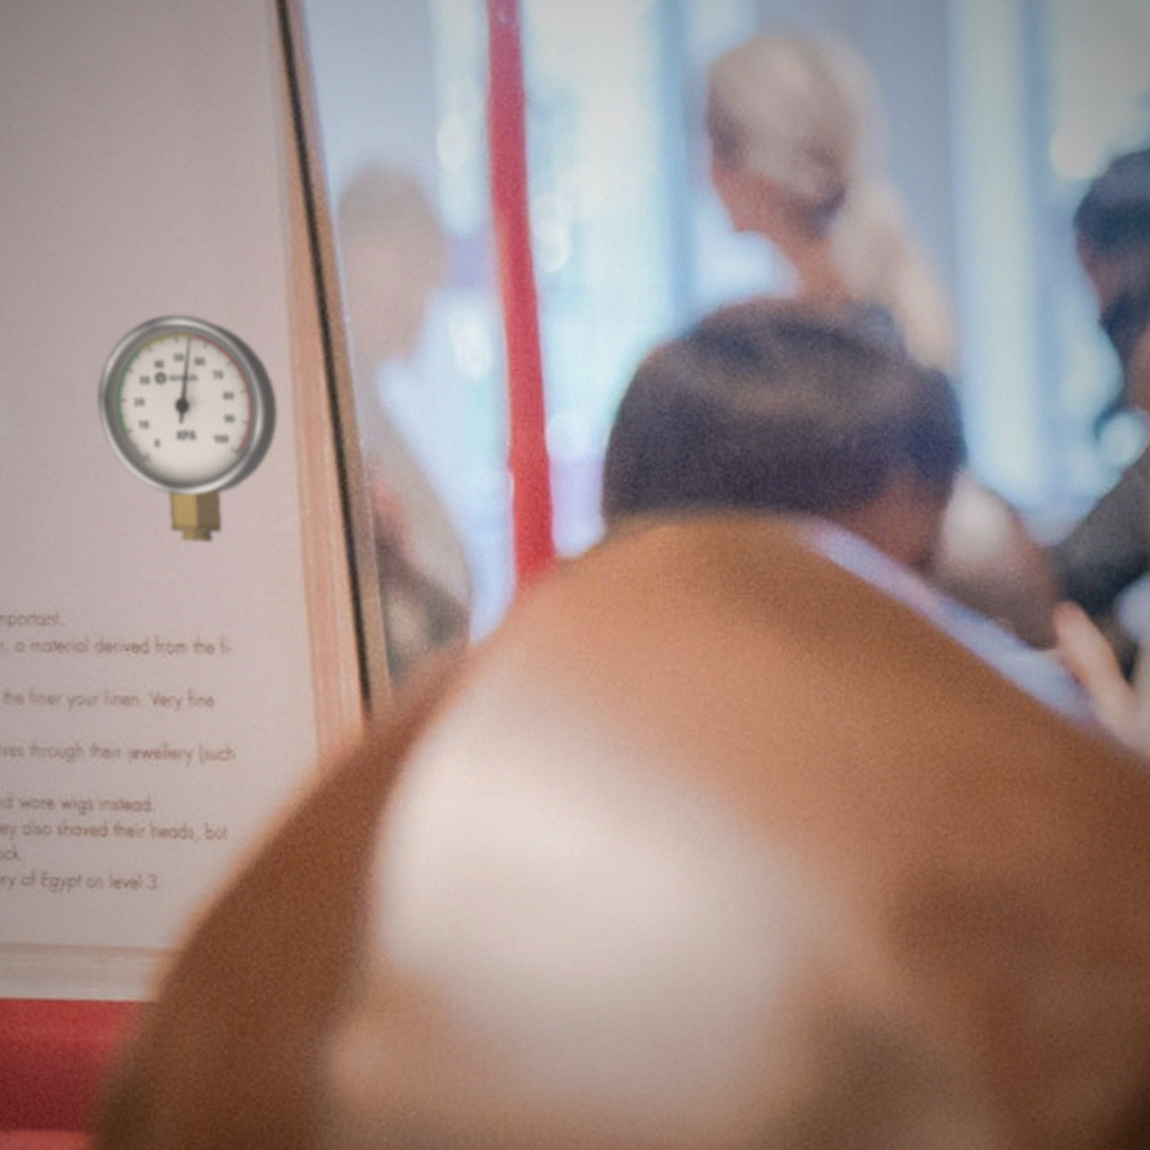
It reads **55** kPa
